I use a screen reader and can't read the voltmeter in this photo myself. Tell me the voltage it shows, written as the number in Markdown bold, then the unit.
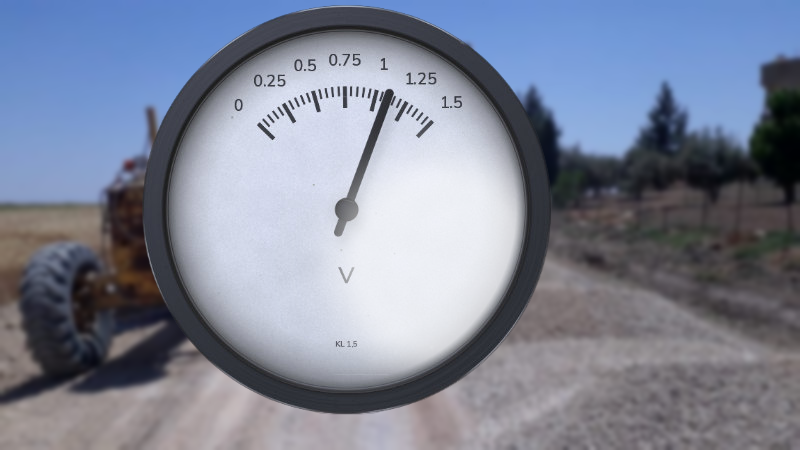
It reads **1.1** V
